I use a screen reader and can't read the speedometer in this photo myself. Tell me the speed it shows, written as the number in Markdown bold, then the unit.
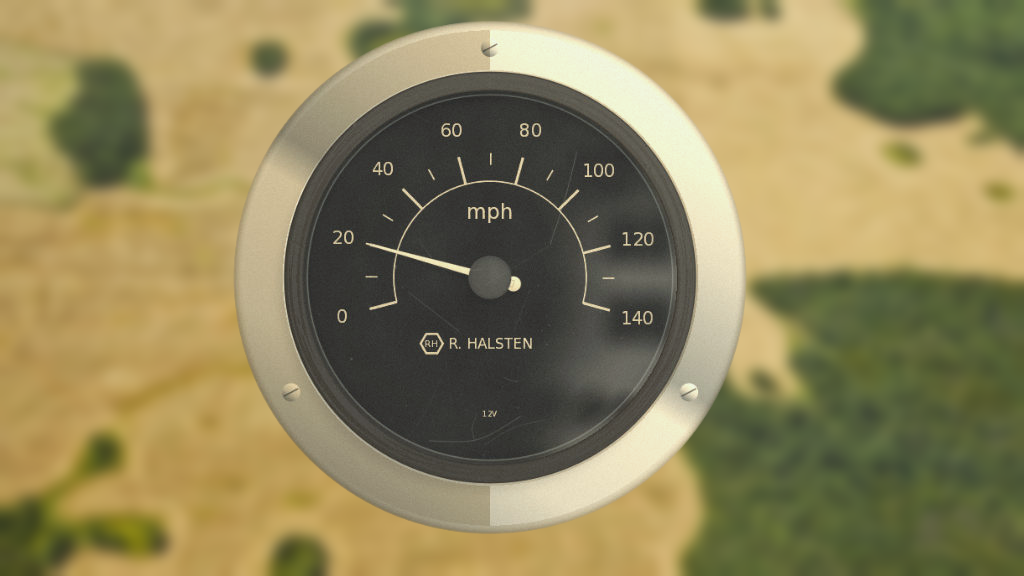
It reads **20** mph
